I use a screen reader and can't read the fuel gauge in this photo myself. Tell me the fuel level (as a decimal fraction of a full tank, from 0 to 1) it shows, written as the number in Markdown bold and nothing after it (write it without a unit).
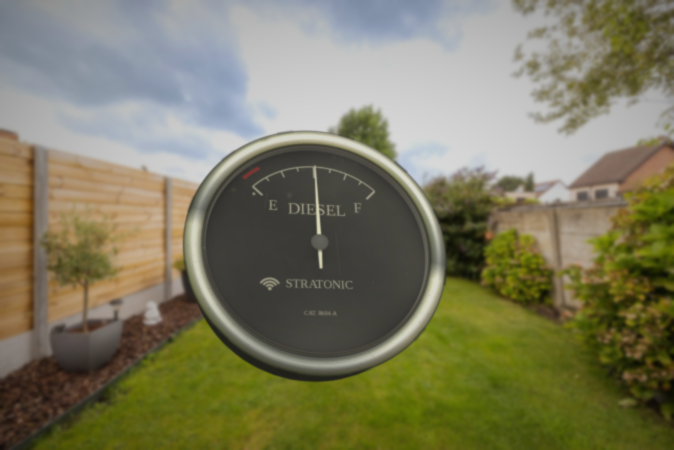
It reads **0.5**
